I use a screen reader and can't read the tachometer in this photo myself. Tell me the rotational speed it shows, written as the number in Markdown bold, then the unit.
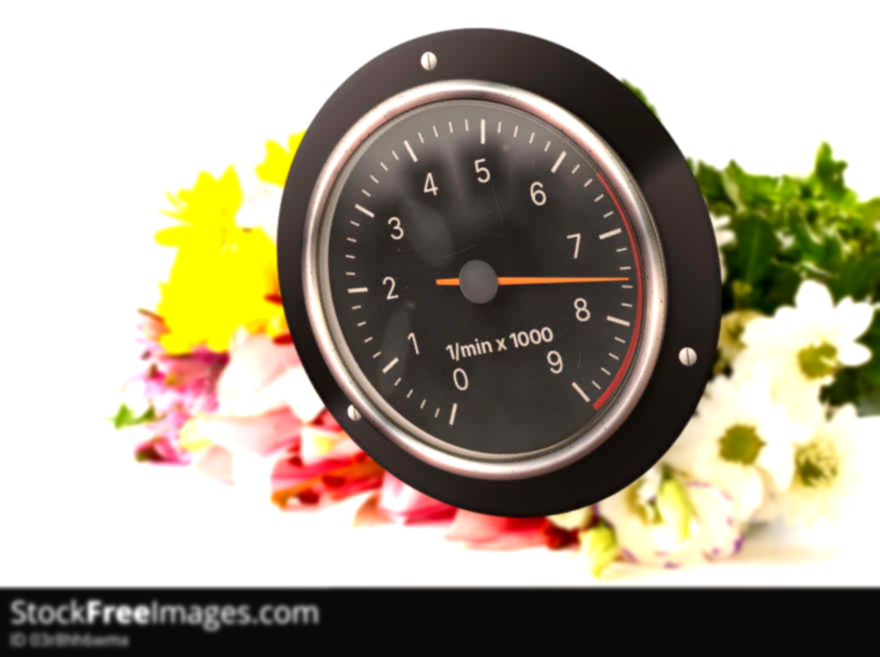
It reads **7500** rpm
